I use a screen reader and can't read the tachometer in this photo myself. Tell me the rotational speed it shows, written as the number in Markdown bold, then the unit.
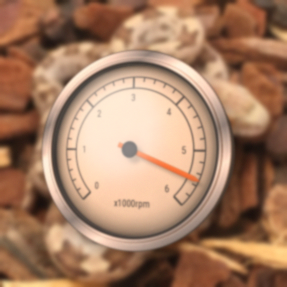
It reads **5500** rpm
